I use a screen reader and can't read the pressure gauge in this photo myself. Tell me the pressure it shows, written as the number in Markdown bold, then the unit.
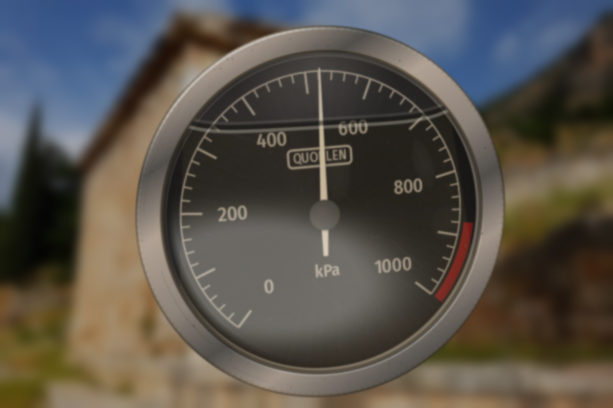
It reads **520** kPa
